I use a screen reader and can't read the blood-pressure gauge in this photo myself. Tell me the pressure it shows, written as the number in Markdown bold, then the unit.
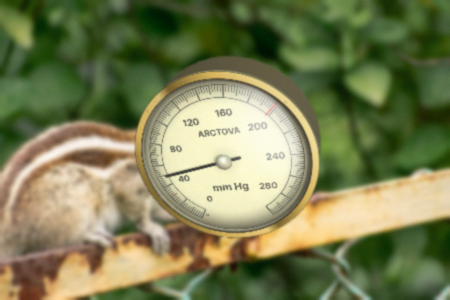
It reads **50** mmHg
